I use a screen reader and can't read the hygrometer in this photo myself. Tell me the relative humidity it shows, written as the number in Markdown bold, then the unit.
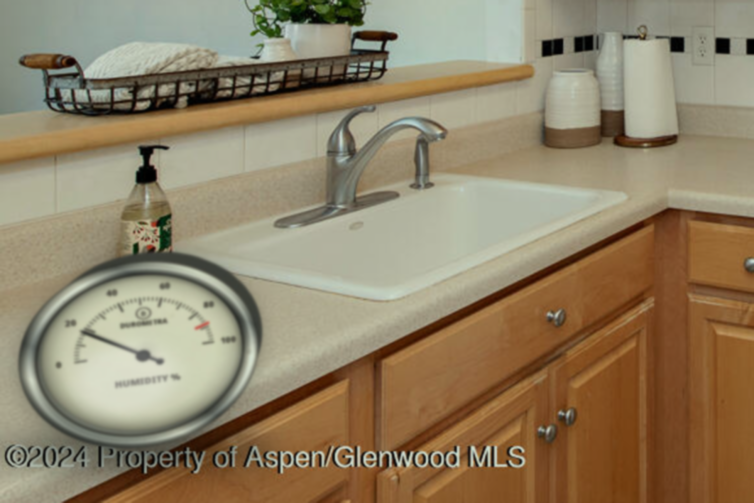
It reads **20** %
